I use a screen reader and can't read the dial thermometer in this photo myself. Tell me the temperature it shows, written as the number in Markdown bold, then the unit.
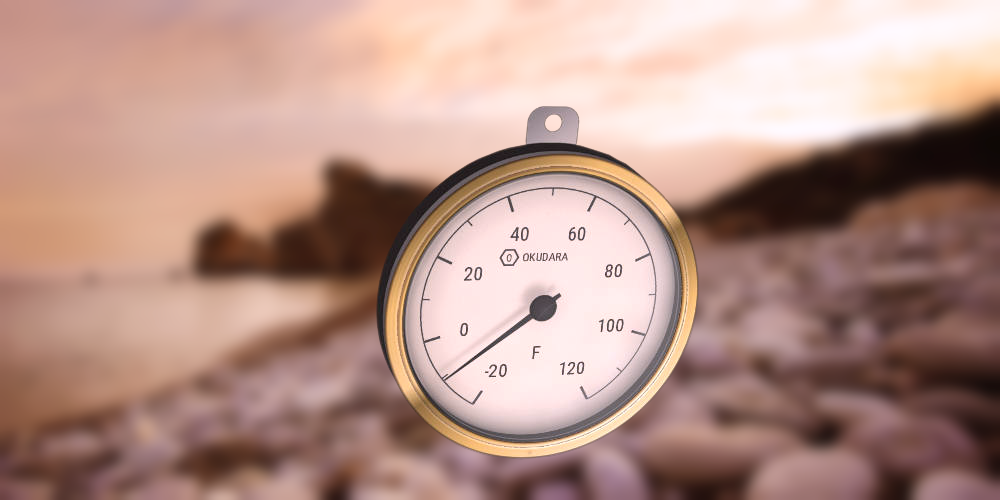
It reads **-10** °F
